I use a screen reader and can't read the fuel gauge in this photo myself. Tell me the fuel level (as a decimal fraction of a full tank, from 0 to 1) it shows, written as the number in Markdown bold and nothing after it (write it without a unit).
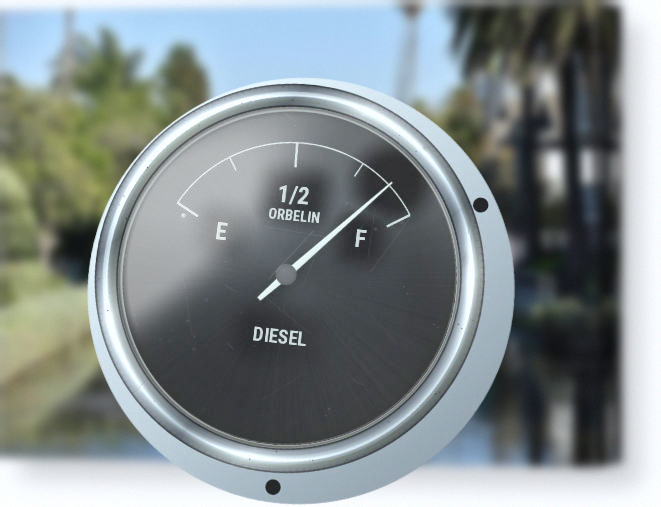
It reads **0.875**
